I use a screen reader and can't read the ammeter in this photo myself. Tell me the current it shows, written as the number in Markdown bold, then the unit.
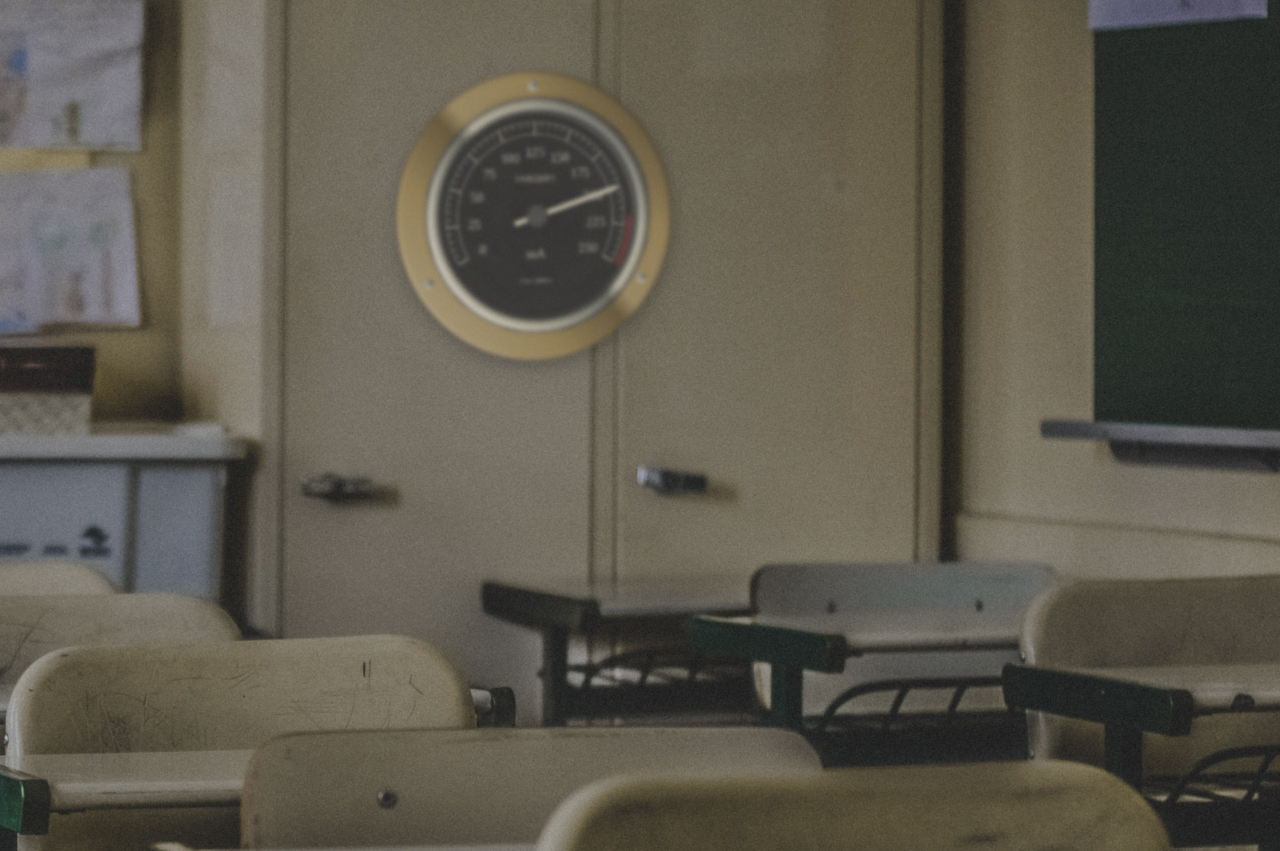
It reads **200** mA
